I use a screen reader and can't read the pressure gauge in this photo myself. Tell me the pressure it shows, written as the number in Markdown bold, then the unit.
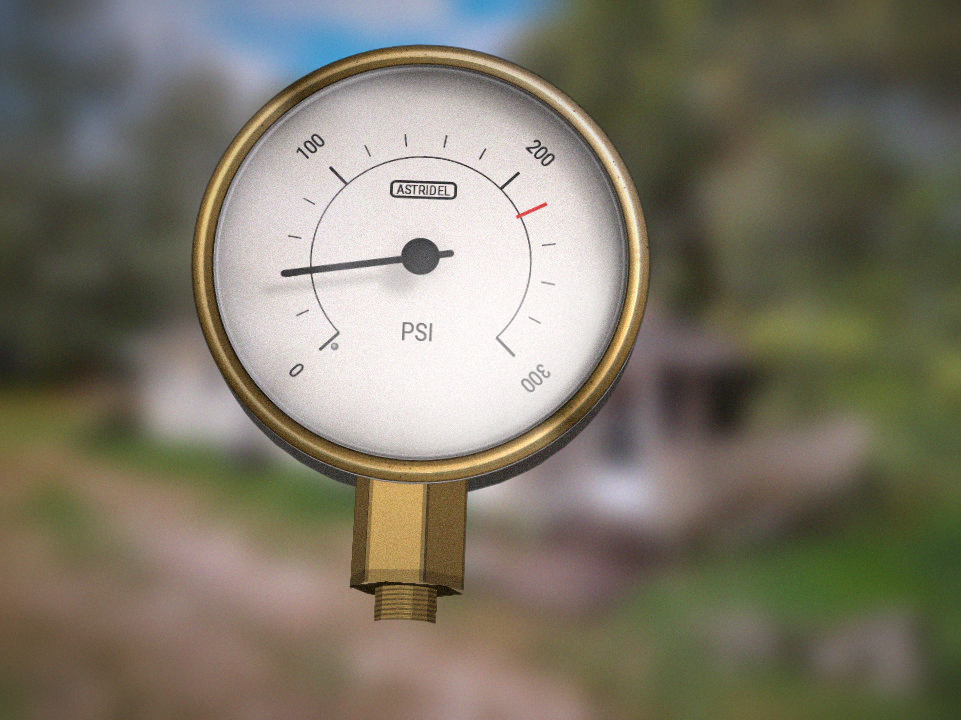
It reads **40** psi
